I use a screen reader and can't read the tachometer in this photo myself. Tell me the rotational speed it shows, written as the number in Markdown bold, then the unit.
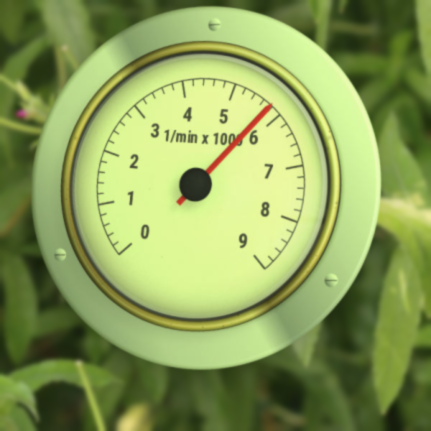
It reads **5800** rpm
